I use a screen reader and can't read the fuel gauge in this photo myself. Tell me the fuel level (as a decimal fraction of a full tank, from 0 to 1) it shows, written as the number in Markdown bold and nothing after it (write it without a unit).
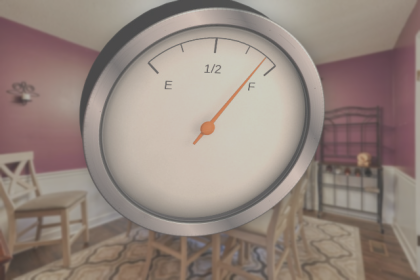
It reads **0.875**
